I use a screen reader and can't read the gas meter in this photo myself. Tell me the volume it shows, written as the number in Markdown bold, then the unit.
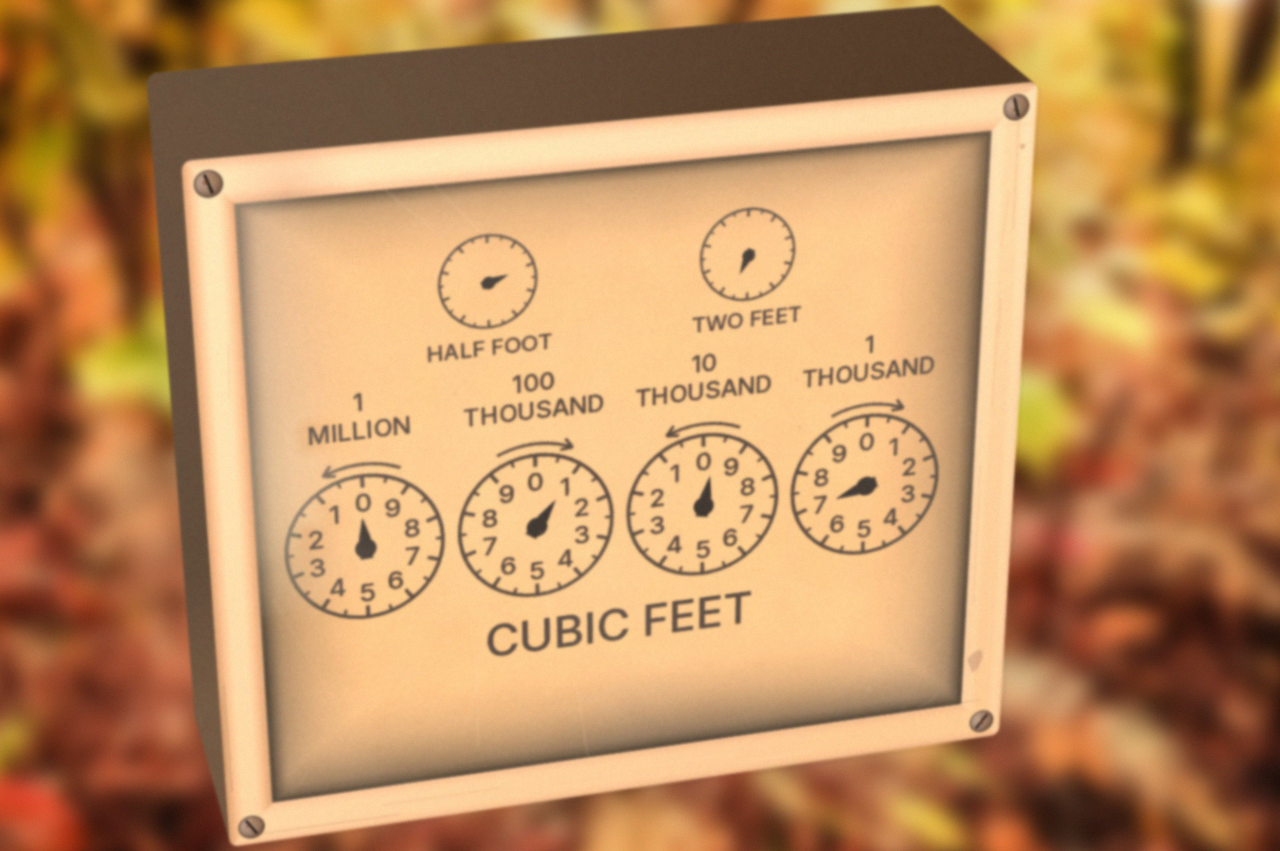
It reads **9700** ft³
